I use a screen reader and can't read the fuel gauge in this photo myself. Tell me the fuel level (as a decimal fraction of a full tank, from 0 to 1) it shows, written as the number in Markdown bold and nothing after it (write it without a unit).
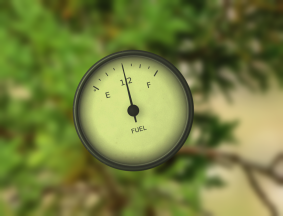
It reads **0.5**
